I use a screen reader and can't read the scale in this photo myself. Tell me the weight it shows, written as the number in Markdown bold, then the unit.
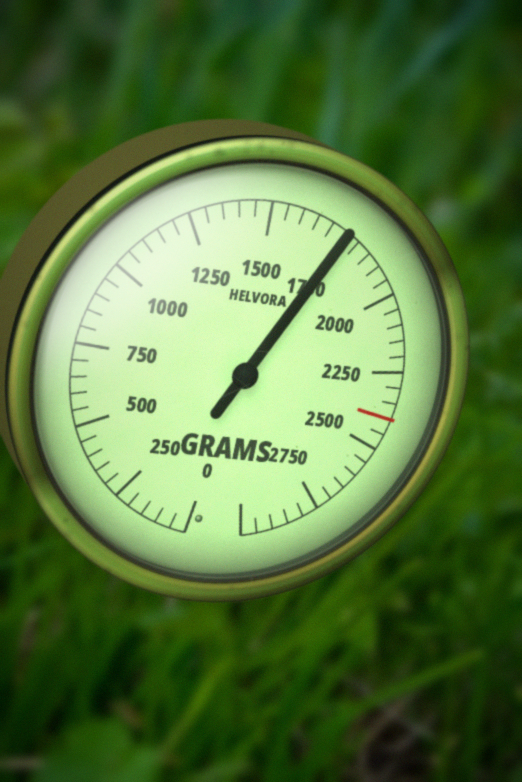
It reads **1750** g
